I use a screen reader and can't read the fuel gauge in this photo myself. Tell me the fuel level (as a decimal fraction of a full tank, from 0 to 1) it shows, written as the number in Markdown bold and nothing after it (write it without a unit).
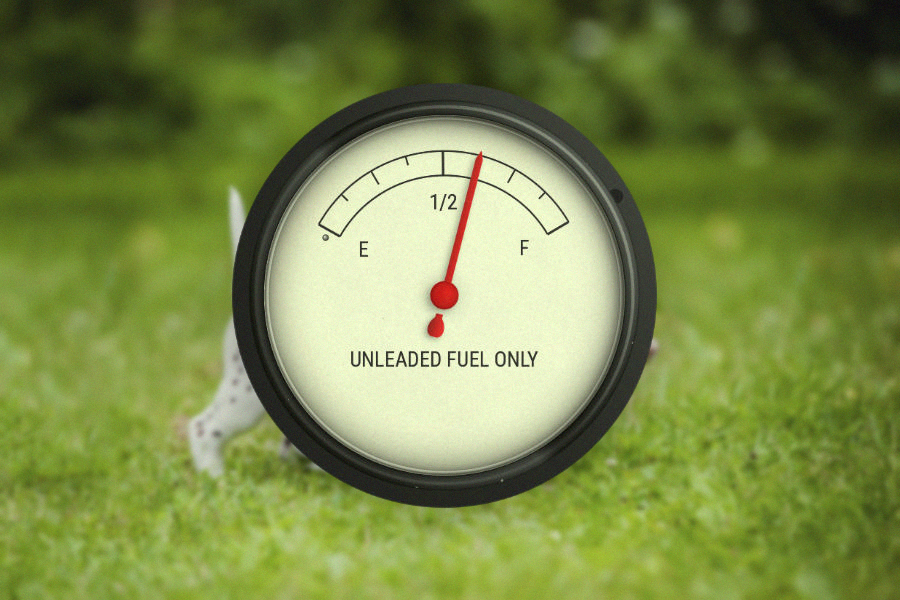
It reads **0.625**
